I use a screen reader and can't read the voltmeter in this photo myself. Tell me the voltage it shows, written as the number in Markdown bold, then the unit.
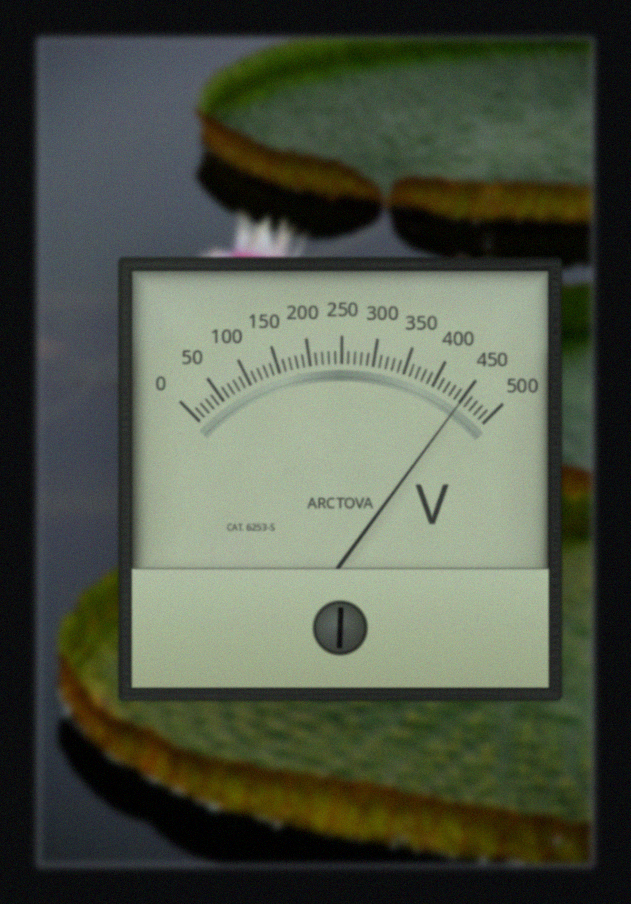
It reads **450** V
